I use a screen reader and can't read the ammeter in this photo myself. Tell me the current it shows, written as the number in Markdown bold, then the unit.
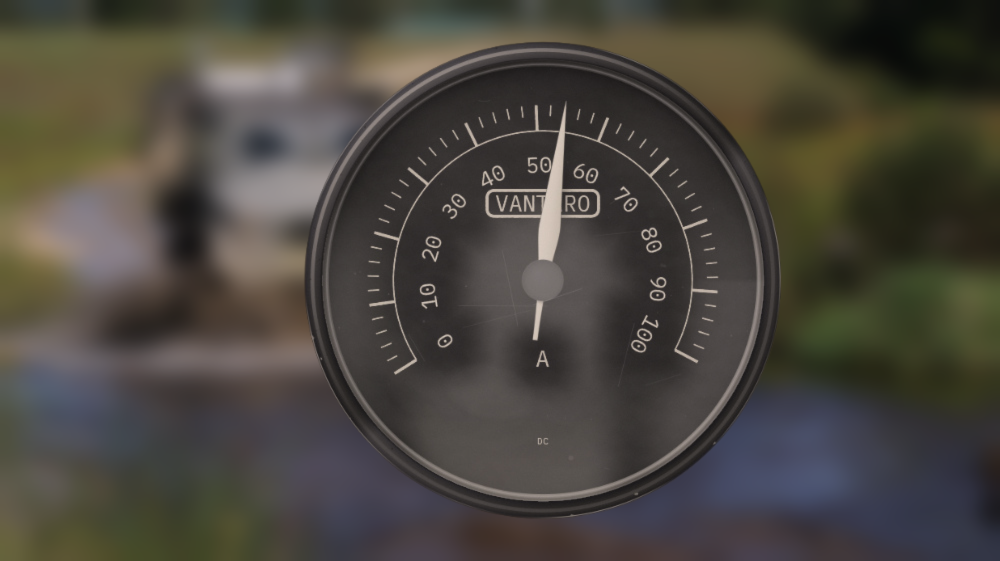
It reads **54** A
